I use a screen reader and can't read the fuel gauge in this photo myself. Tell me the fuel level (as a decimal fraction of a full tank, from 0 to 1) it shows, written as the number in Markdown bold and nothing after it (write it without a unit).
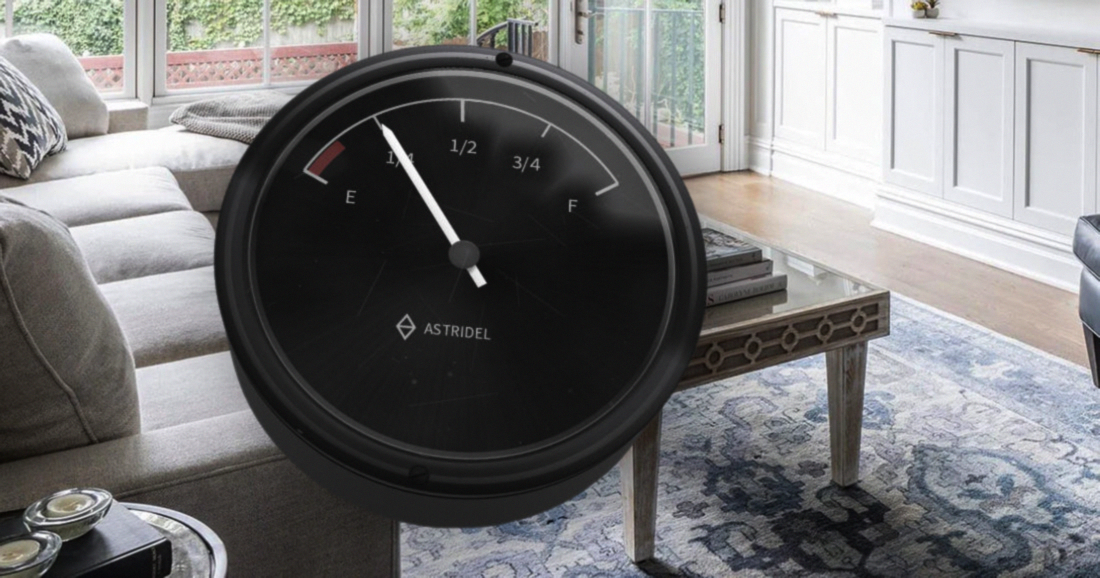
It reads **0.25**
